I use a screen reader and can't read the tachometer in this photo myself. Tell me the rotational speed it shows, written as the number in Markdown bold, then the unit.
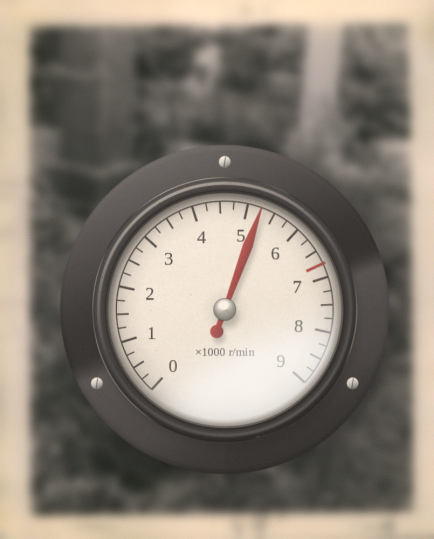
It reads **5250** rpm
